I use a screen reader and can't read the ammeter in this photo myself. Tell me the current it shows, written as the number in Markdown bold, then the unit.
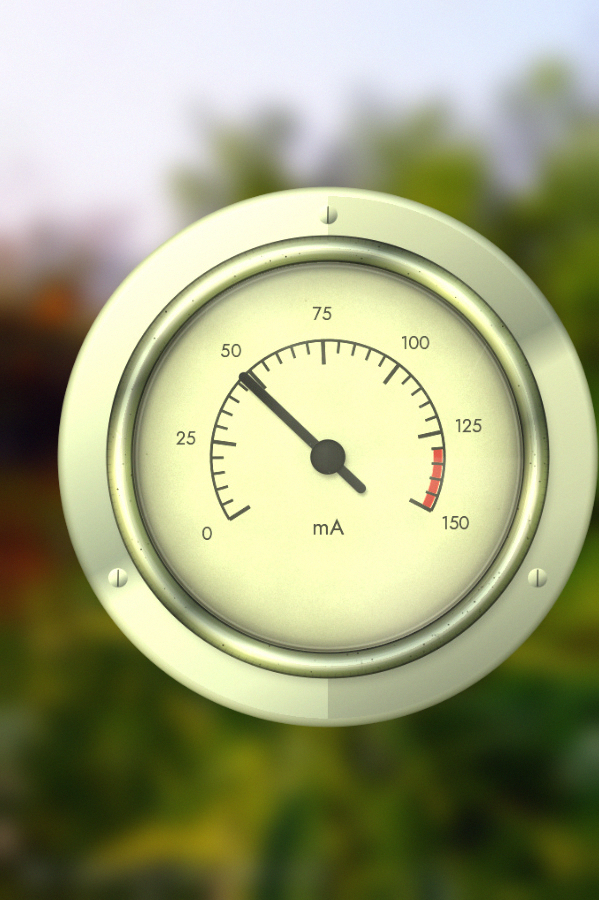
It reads **47.5** mA
